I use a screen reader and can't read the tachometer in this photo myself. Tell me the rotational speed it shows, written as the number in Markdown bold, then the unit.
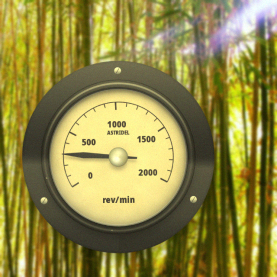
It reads **300** rpm
